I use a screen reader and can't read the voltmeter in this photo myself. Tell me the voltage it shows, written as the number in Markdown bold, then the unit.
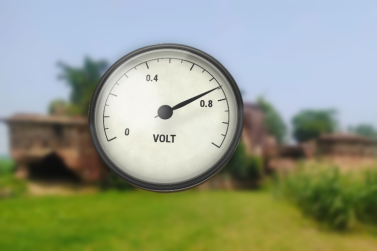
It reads **0.75** V
